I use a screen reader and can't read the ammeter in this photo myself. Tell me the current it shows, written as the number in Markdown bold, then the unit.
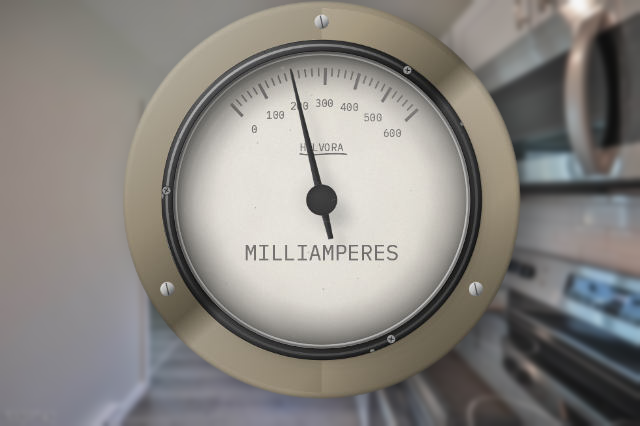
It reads **200** mA
